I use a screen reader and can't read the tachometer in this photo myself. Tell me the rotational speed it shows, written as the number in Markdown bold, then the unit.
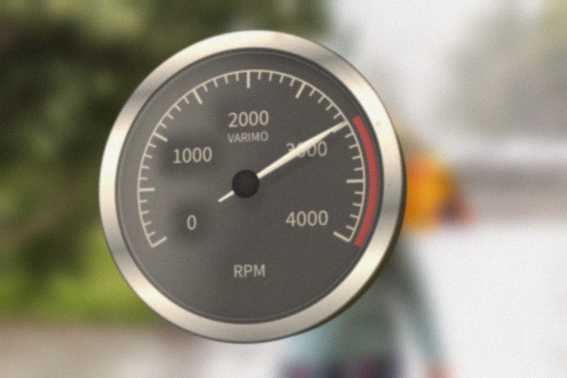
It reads **3000** rpm
